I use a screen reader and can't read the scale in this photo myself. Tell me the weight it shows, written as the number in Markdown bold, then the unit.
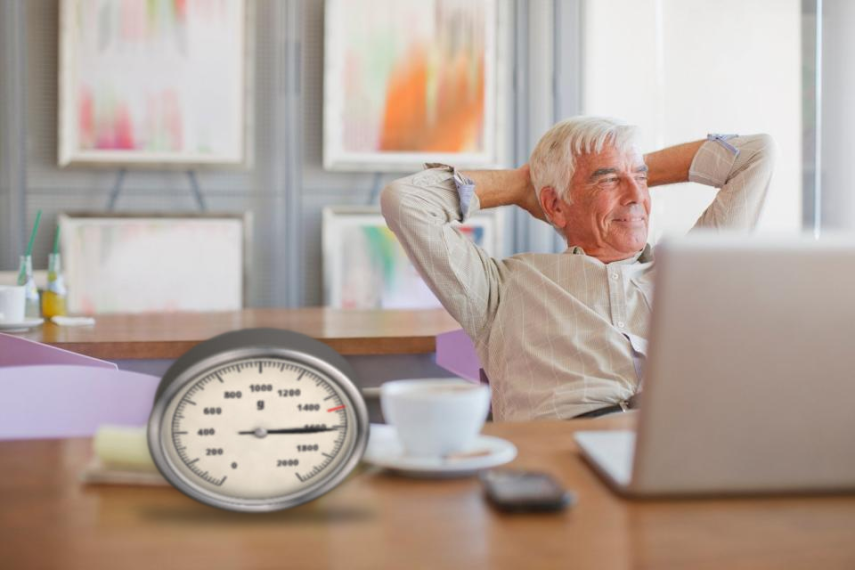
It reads **1600** g
